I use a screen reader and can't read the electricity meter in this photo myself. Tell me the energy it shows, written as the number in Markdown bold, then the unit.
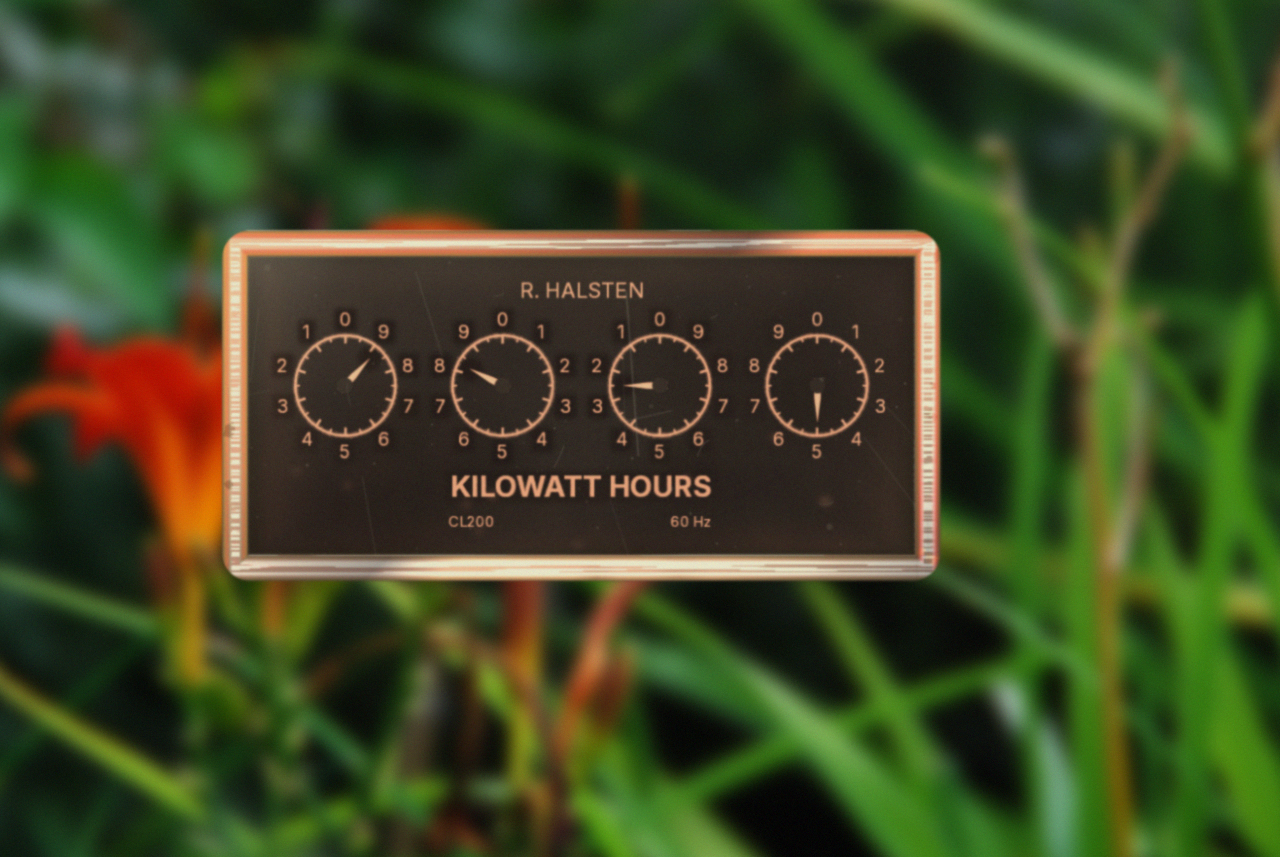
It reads **8825** kWh
